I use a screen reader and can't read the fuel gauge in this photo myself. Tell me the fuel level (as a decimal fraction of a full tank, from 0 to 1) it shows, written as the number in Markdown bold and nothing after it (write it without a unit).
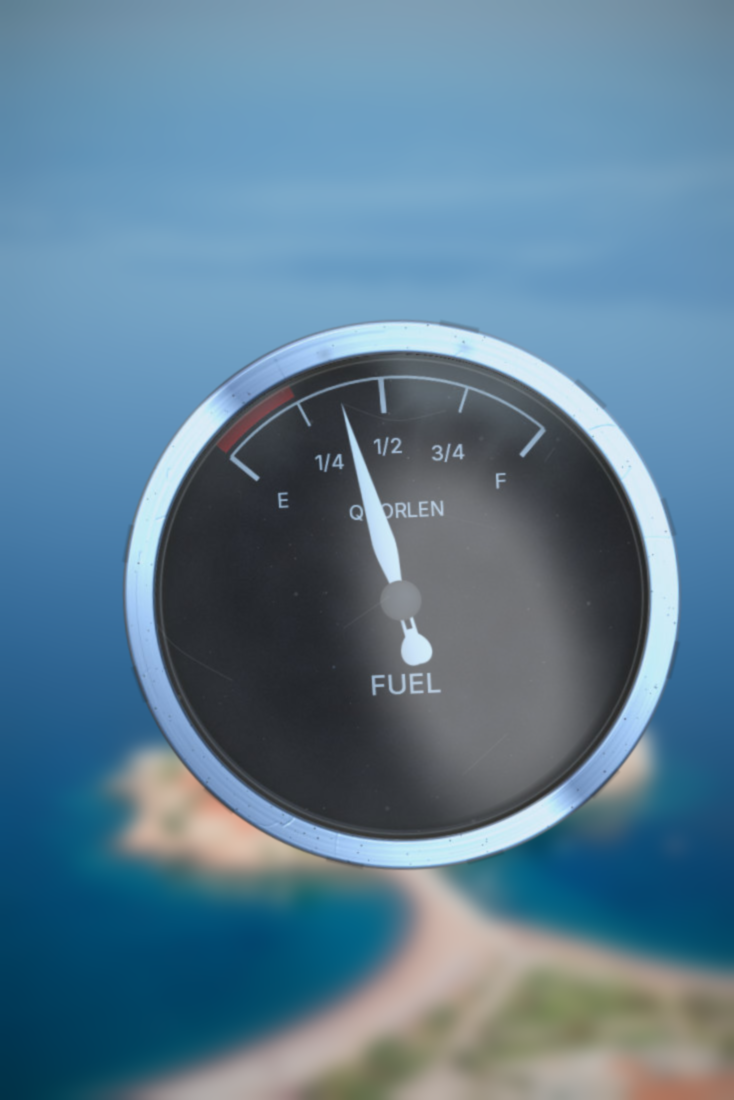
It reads **0.375**
